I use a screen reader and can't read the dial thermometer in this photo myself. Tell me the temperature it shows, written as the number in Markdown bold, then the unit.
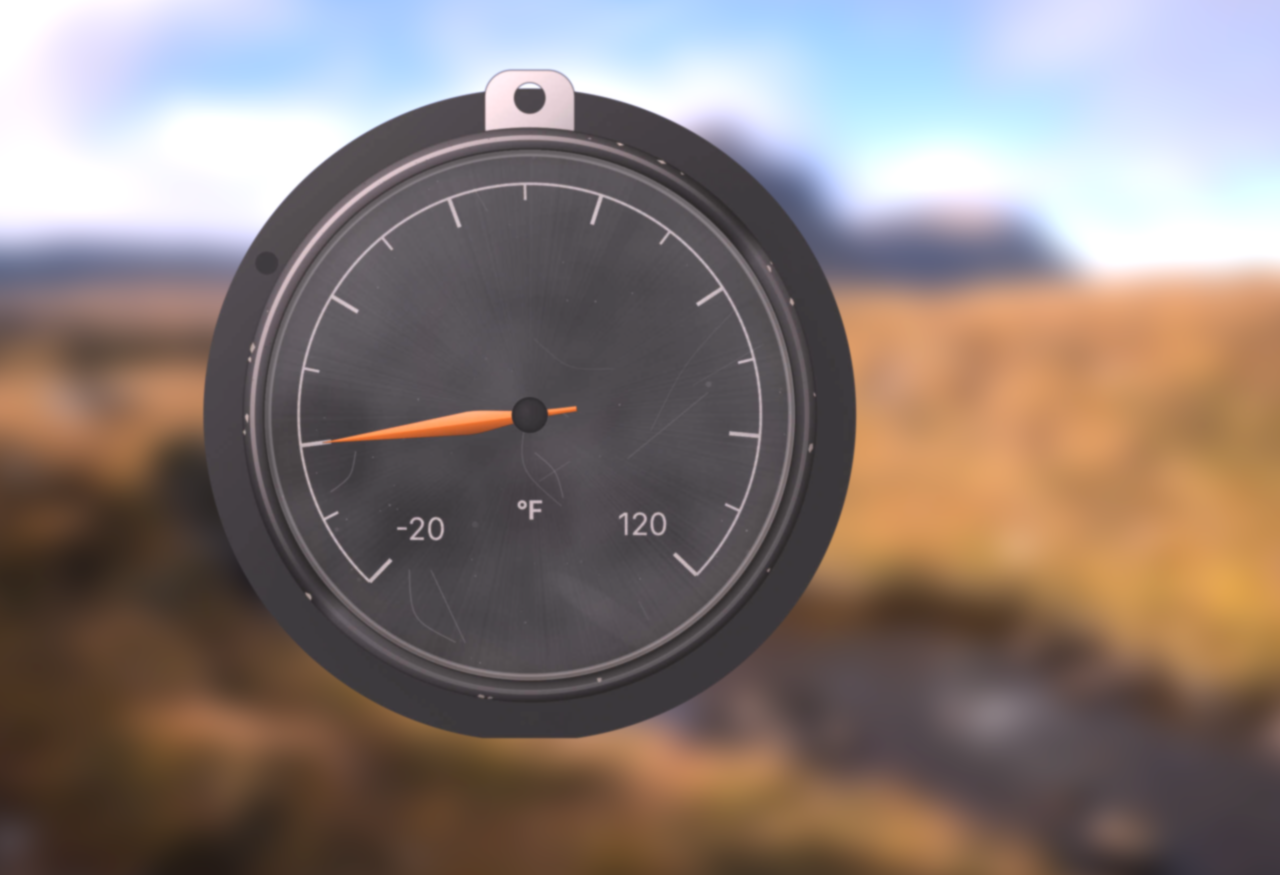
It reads **0** °F
